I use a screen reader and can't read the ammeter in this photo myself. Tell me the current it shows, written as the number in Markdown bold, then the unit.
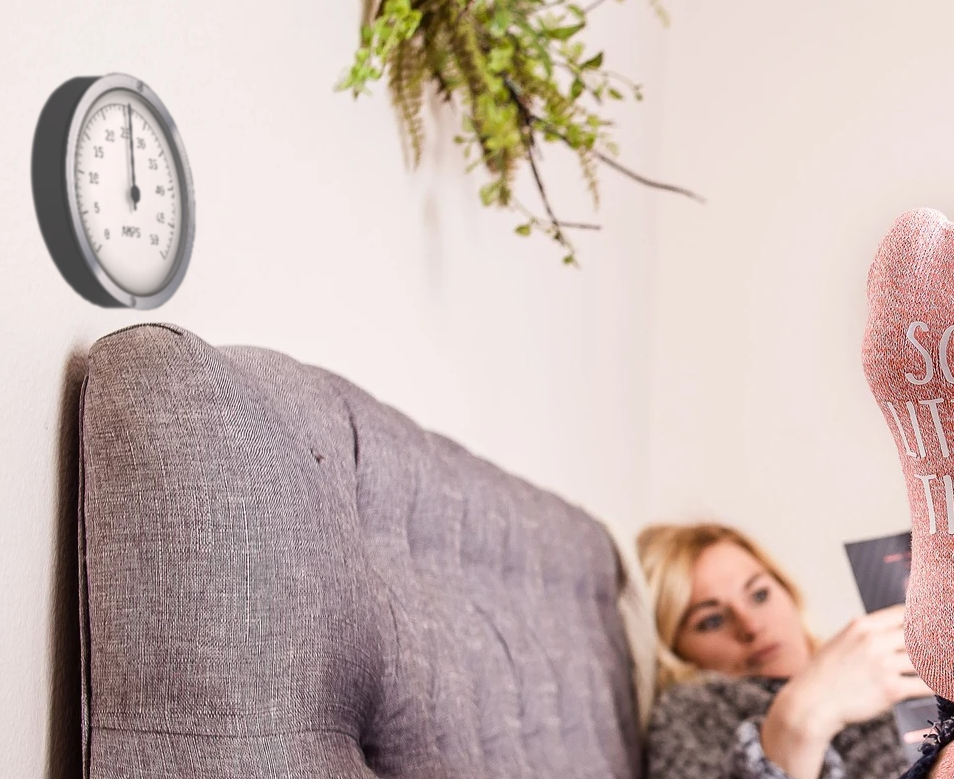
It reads **25** A
